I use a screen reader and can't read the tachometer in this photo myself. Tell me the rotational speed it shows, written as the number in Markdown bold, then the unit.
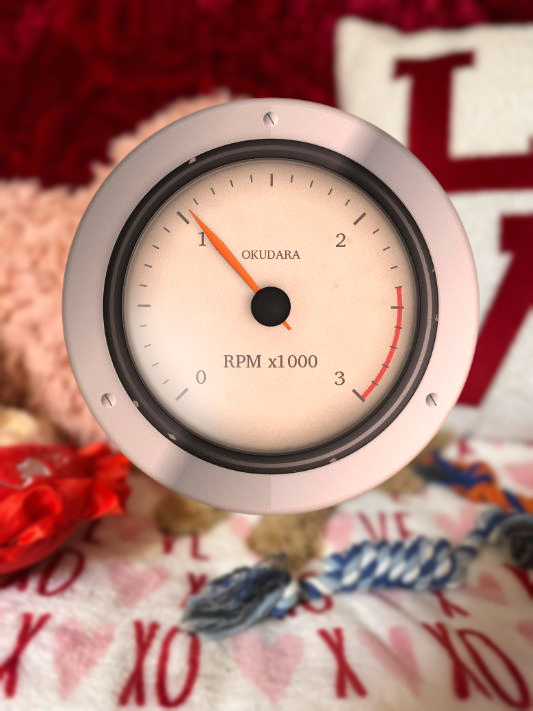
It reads **1050** rpm
